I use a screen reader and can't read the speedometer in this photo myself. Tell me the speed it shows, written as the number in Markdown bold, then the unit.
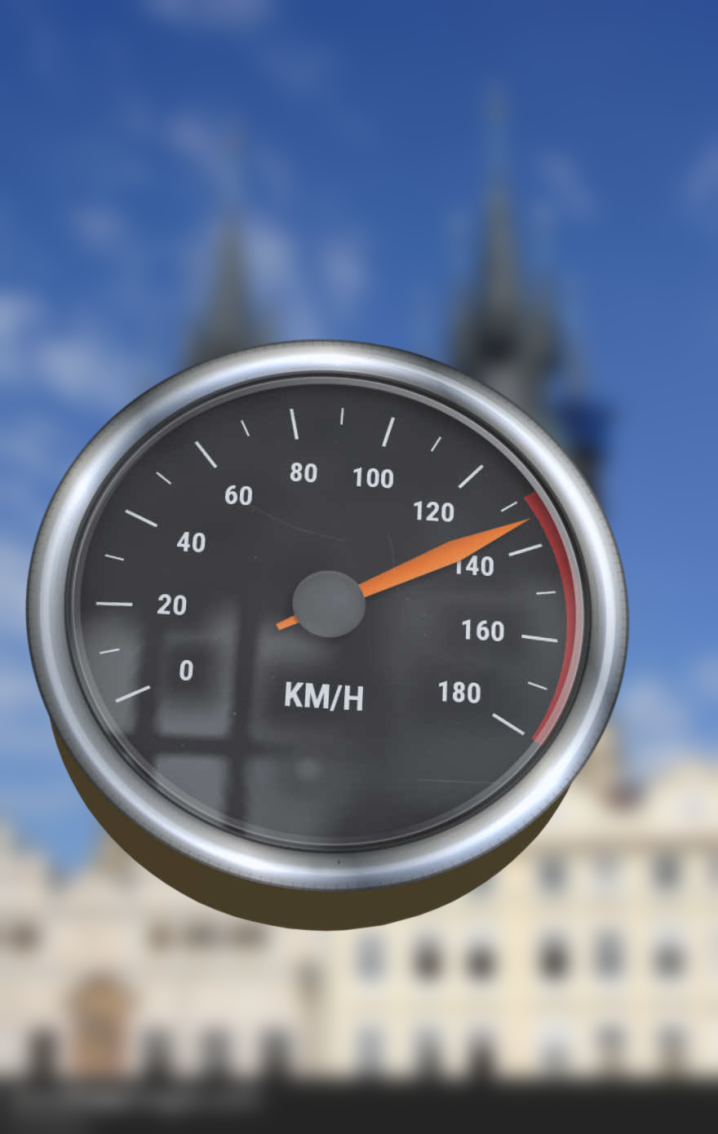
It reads **135** km/h
